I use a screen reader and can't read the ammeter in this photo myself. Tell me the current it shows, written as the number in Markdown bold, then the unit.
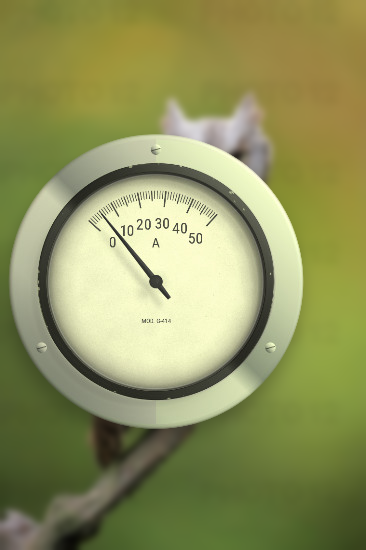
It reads **5** A
